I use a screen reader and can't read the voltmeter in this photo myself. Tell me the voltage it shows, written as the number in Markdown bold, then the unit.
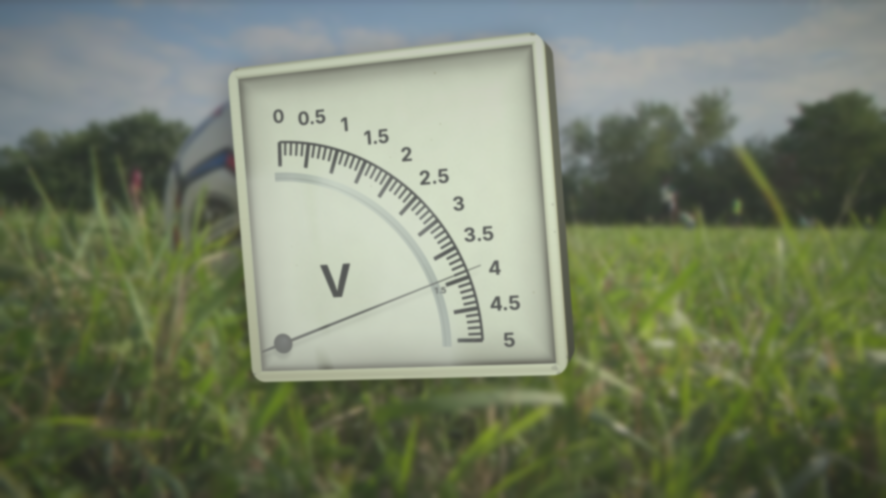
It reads **3.9** V
